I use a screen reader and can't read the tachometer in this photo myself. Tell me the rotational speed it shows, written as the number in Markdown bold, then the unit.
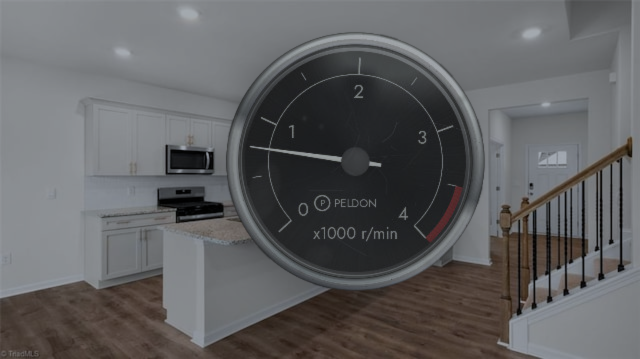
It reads **750** rpm
